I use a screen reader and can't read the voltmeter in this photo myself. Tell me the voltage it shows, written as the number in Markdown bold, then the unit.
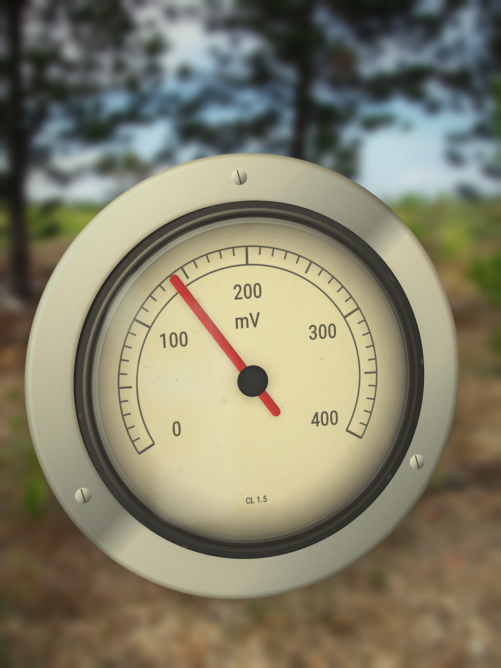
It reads **140** mV
